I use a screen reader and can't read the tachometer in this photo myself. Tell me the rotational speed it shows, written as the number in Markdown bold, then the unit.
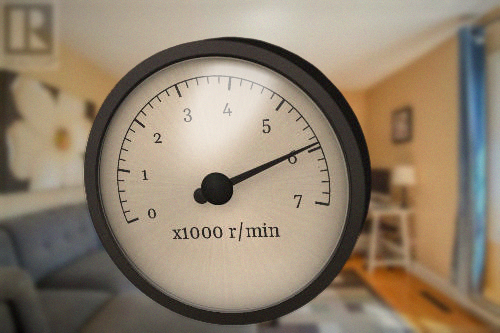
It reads **5900** rpm
